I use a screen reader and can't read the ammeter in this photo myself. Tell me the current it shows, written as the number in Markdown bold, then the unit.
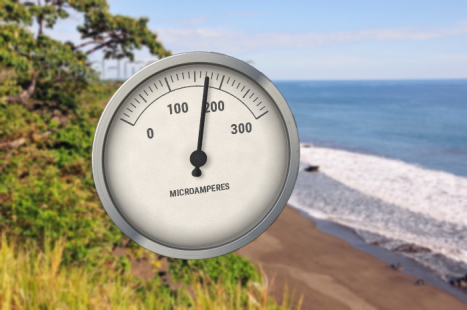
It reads **170** µA
